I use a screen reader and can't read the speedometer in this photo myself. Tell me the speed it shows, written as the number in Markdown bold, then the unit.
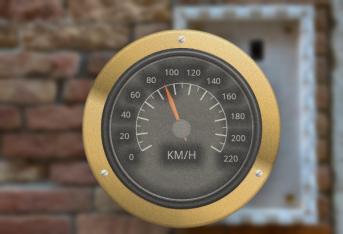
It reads **90** km/h
